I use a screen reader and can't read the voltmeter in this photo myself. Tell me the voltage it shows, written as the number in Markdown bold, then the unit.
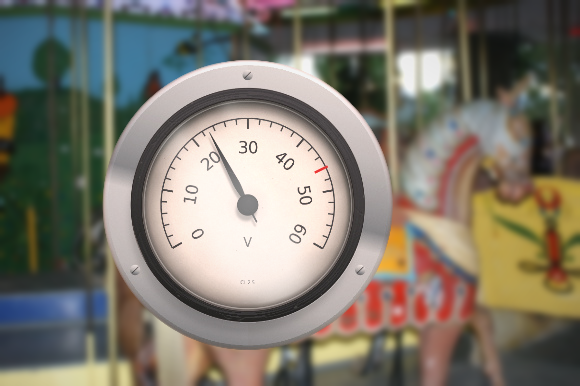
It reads **23** V
